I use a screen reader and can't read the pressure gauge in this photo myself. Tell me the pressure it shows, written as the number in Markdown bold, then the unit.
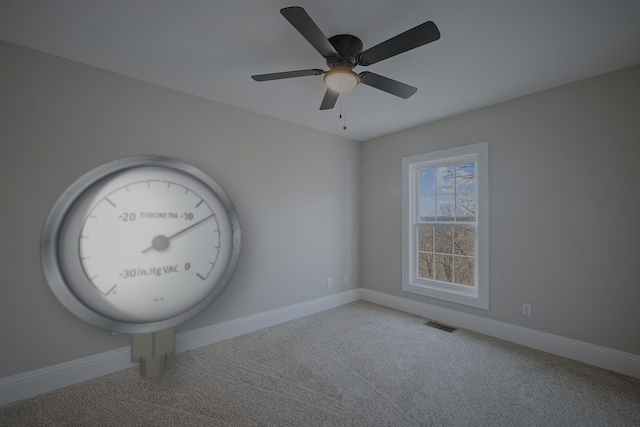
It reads **-8** inHg
